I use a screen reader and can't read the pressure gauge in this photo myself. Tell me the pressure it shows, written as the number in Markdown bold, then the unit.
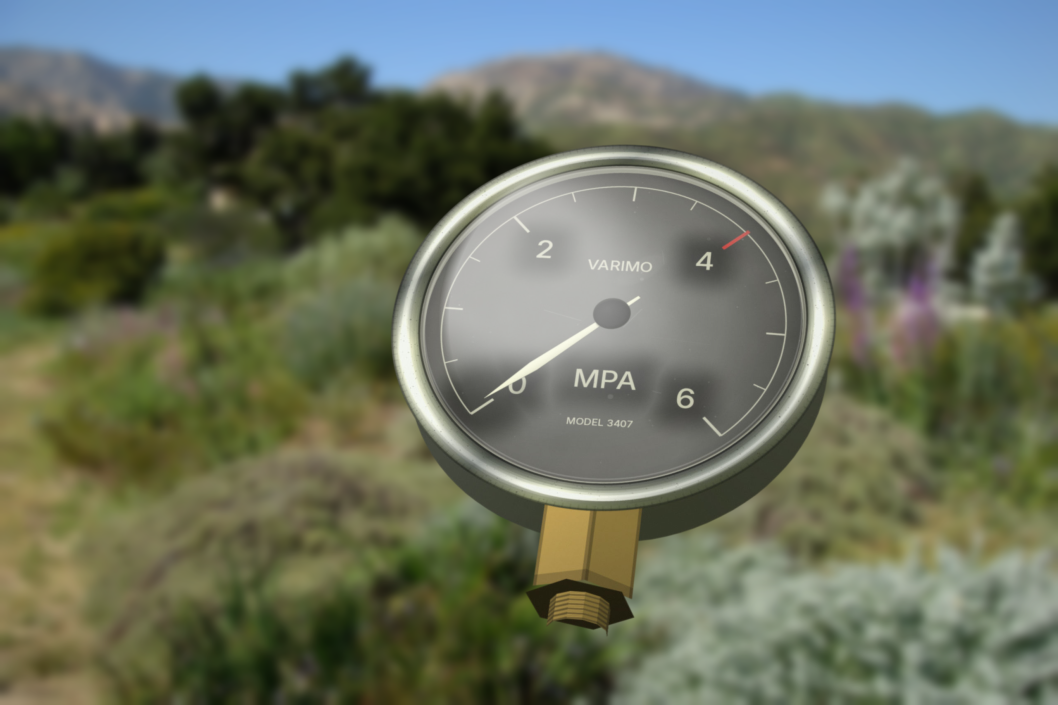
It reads **0** MPa
